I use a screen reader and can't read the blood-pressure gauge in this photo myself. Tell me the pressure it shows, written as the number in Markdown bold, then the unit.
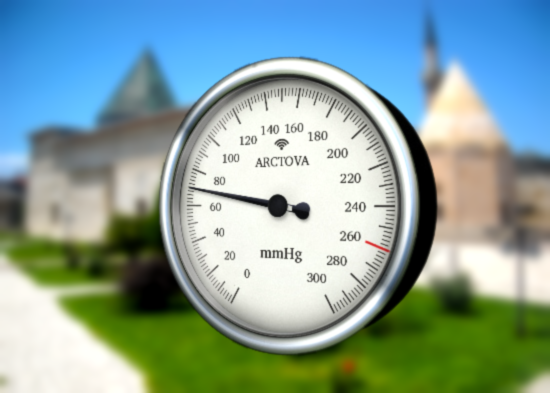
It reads **70** mmHg
